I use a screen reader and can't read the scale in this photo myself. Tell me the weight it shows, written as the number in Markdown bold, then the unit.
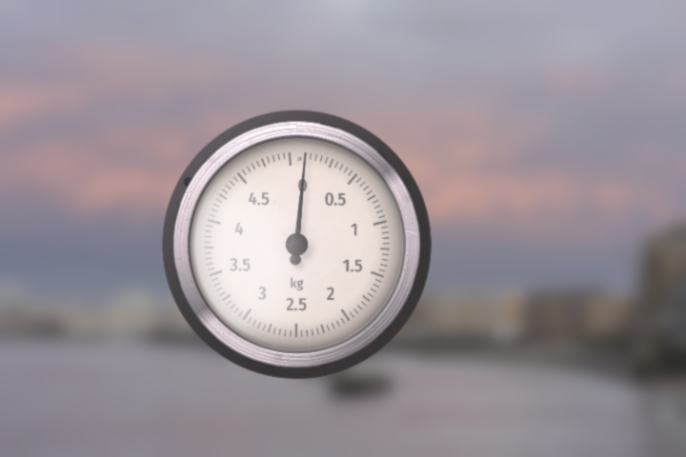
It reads **0** kg
